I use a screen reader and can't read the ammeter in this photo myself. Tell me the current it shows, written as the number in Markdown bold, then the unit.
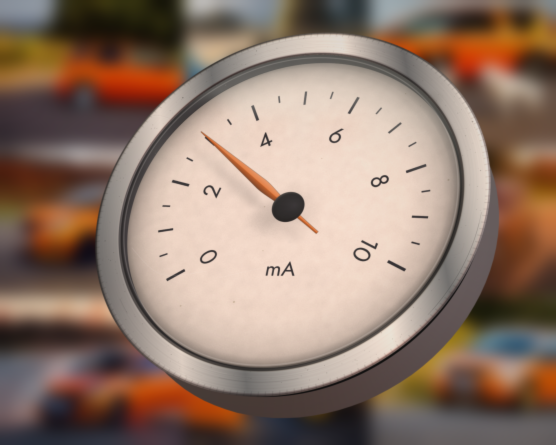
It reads **3** mA
